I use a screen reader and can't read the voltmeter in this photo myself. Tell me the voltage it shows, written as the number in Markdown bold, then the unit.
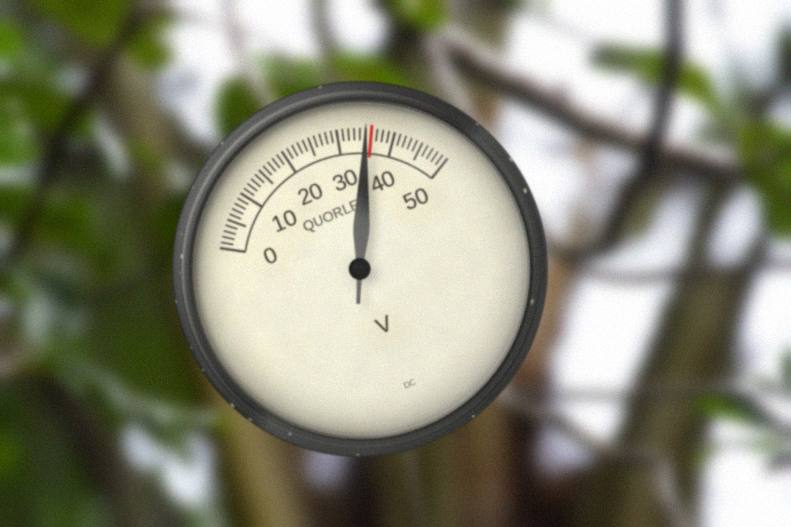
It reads **35** V
